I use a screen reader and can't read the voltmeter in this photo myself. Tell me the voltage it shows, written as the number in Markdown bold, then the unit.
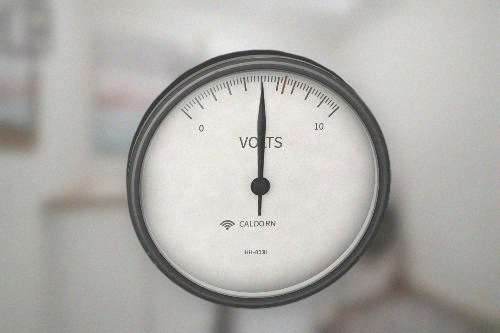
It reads **5** V
